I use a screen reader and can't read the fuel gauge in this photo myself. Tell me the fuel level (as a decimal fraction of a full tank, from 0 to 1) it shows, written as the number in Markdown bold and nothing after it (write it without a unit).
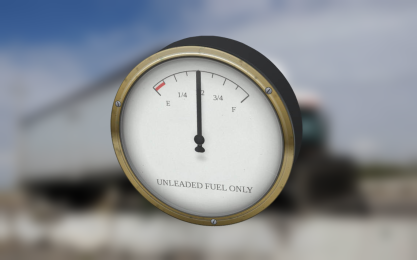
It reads **0.5**
